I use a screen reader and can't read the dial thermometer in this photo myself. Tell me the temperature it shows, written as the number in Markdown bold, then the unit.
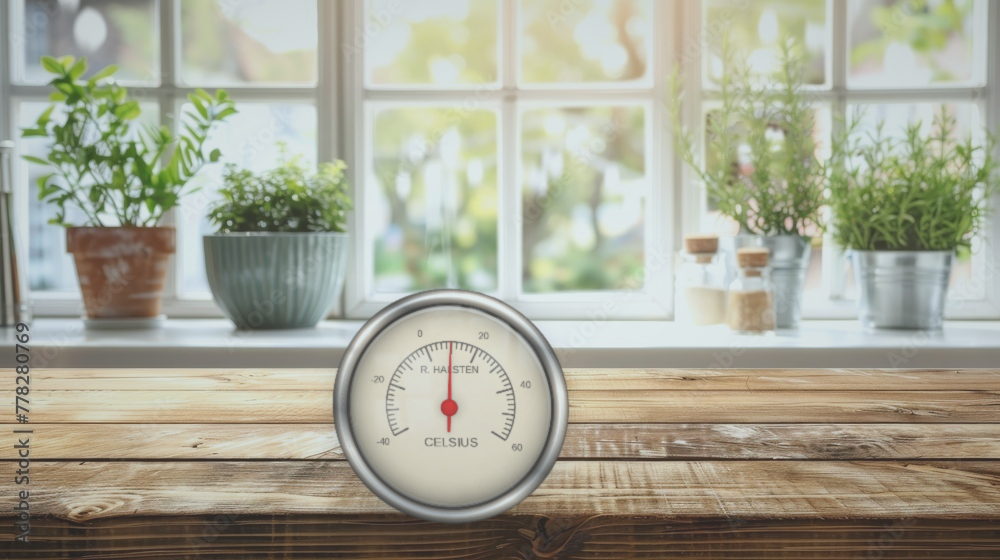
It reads **10** °C
